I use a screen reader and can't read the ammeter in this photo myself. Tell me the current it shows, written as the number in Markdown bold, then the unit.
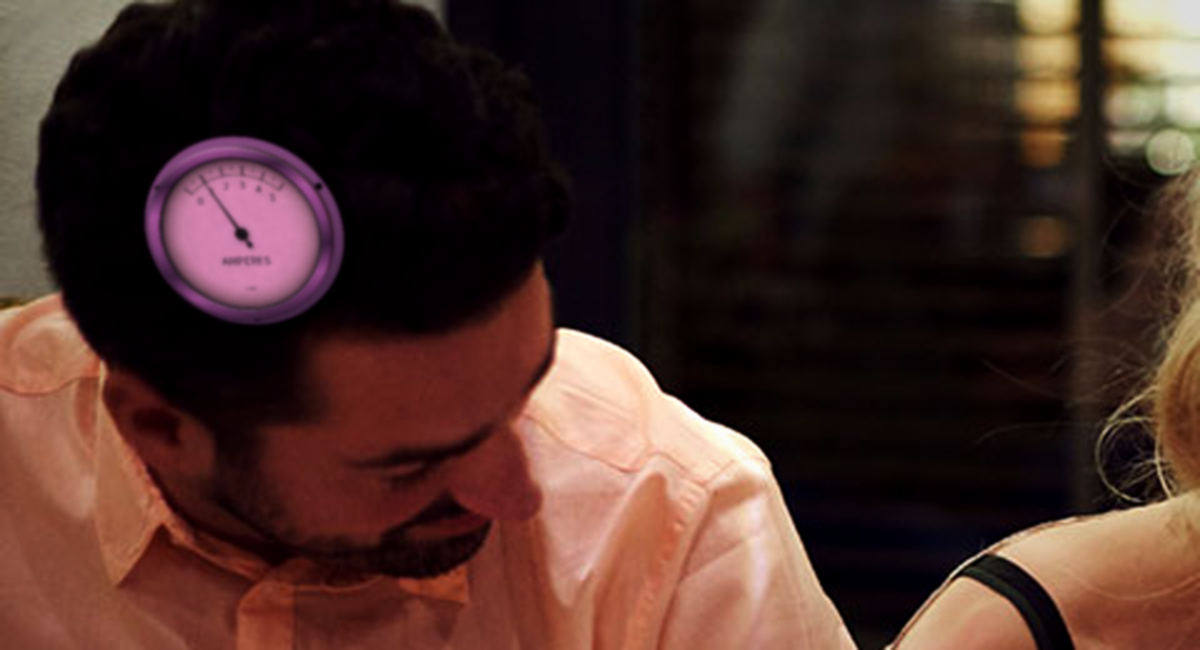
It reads **1** A
